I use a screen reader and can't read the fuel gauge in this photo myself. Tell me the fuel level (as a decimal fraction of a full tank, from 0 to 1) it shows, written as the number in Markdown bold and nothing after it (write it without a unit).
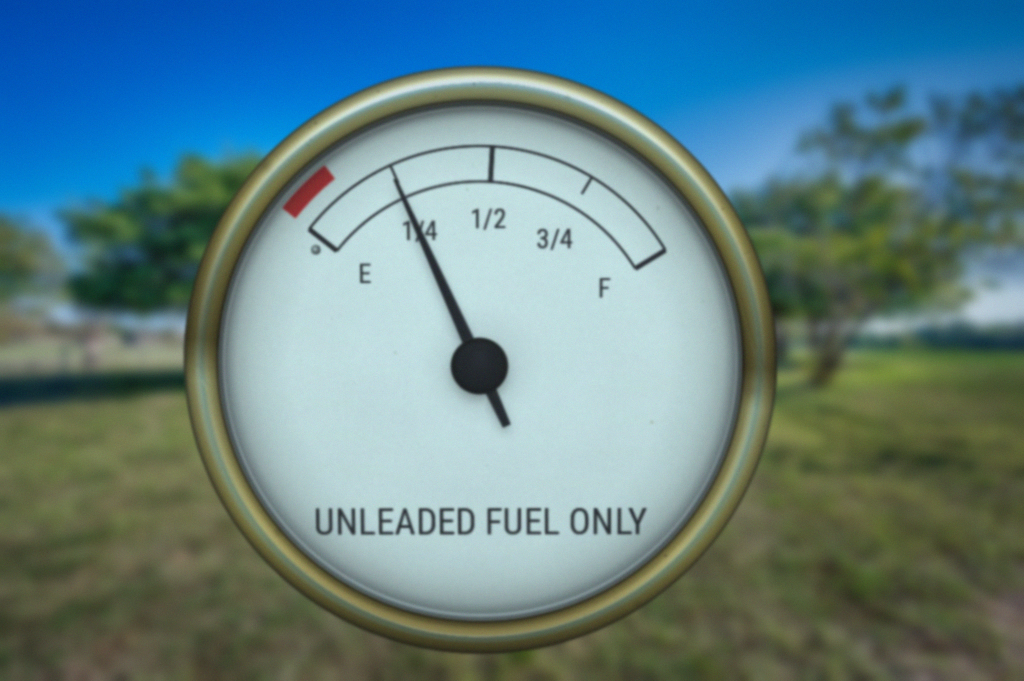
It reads **0.25**
